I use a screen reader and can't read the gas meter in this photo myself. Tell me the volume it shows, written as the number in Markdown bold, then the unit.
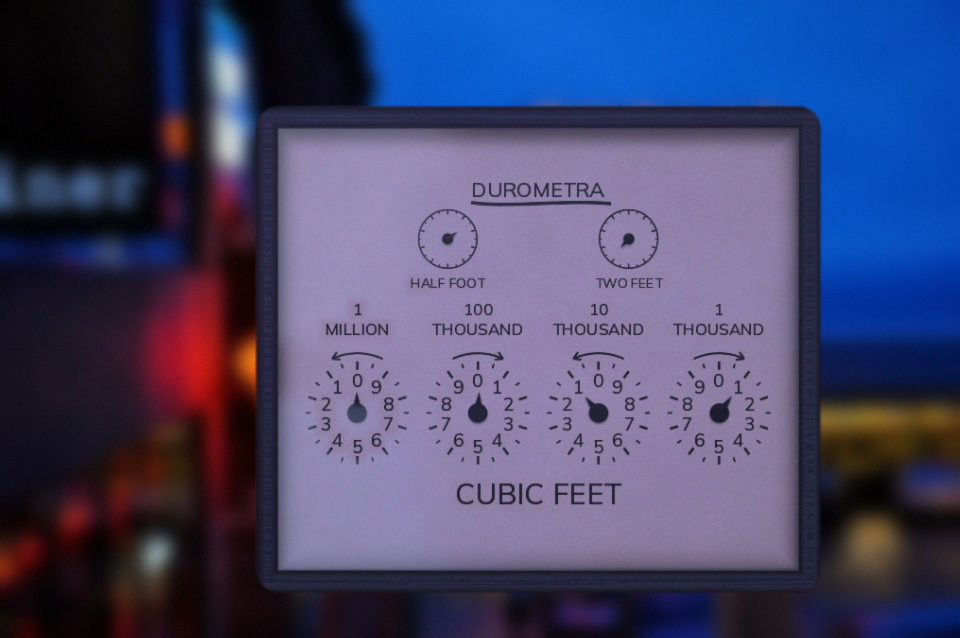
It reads **1100** ft³
